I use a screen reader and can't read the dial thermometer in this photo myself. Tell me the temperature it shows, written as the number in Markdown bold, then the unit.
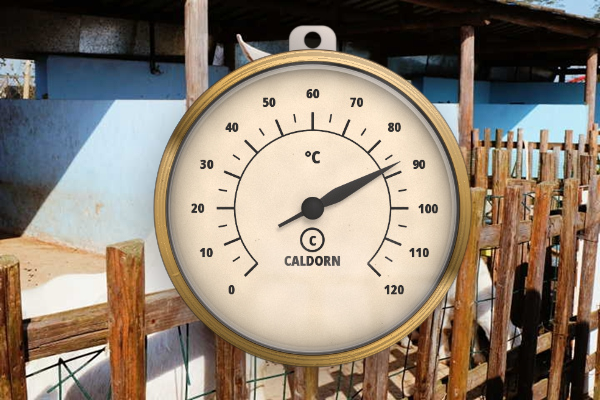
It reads **87.5** °C
